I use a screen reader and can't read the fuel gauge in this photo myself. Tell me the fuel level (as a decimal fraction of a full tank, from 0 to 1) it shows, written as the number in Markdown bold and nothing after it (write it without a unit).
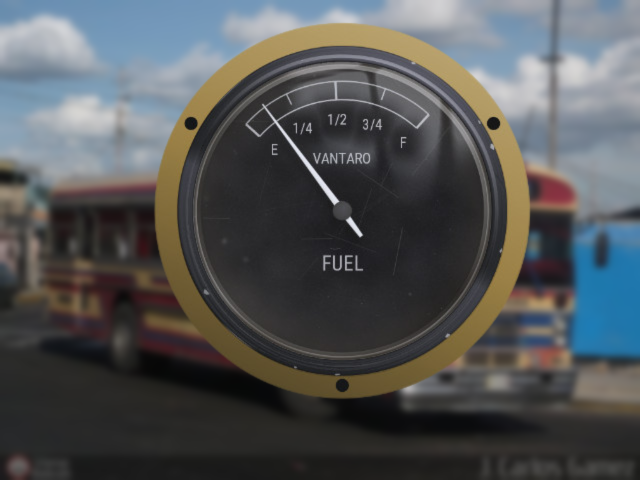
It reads **0.125**
